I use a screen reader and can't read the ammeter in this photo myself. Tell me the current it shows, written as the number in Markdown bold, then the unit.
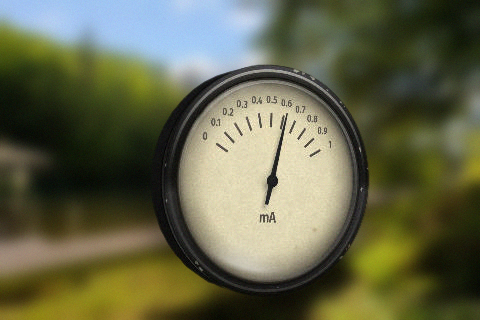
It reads **0.6** mA
